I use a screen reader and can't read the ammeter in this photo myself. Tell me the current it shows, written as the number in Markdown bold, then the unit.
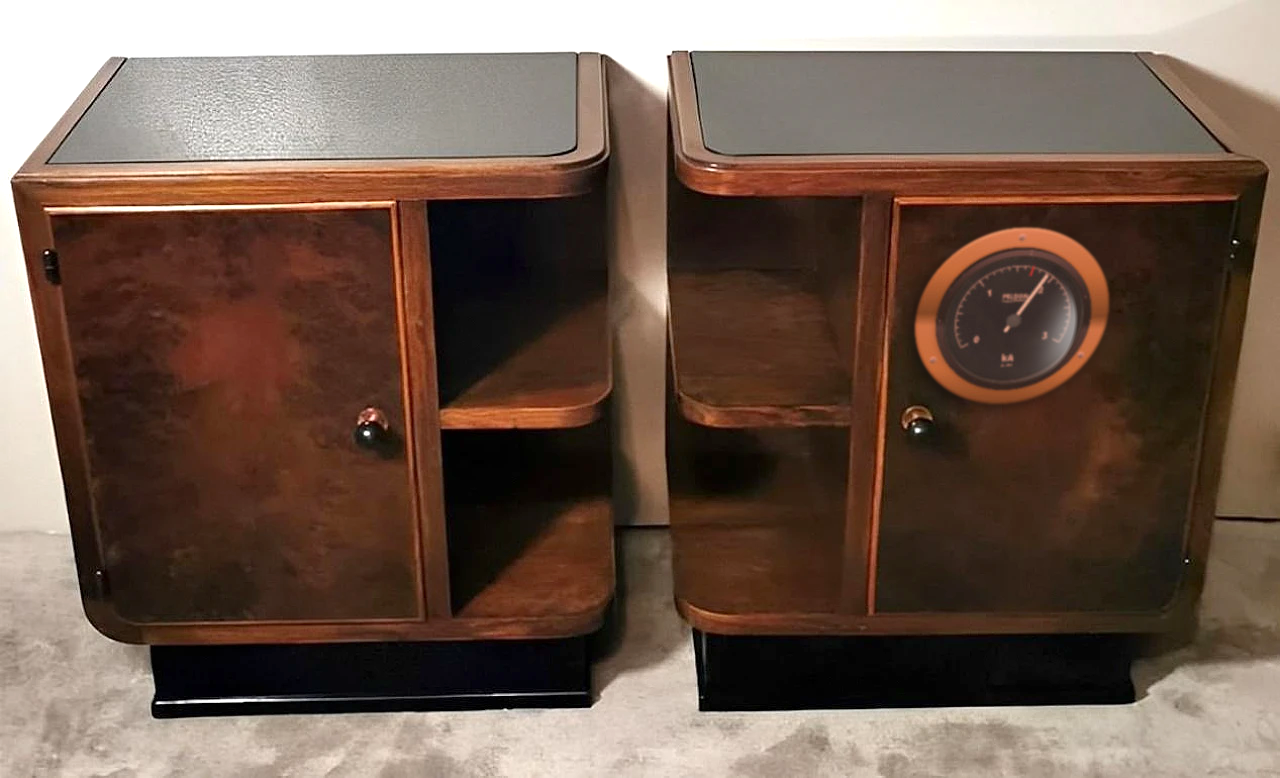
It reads **1.9** kA
